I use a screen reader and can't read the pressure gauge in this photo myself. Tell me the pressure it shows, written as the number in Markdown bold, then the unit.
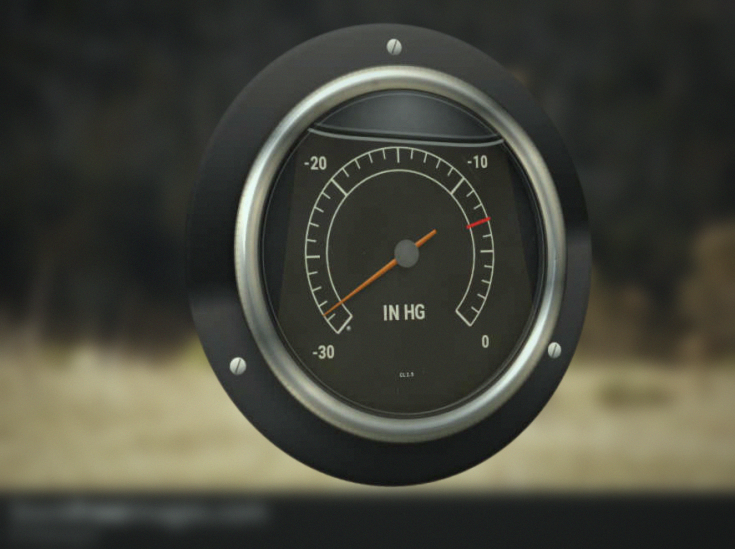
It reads **-28.5** inHg
